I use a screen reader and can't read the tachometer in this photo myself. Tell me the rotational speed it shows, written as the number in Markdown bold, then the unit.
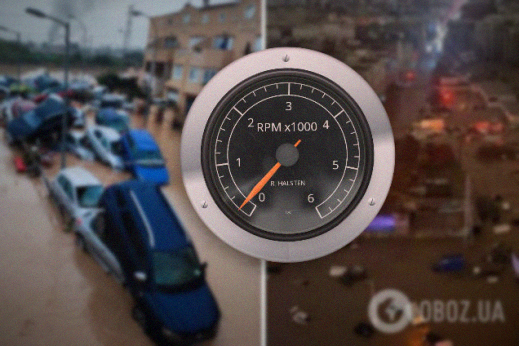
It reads **200** rpm
